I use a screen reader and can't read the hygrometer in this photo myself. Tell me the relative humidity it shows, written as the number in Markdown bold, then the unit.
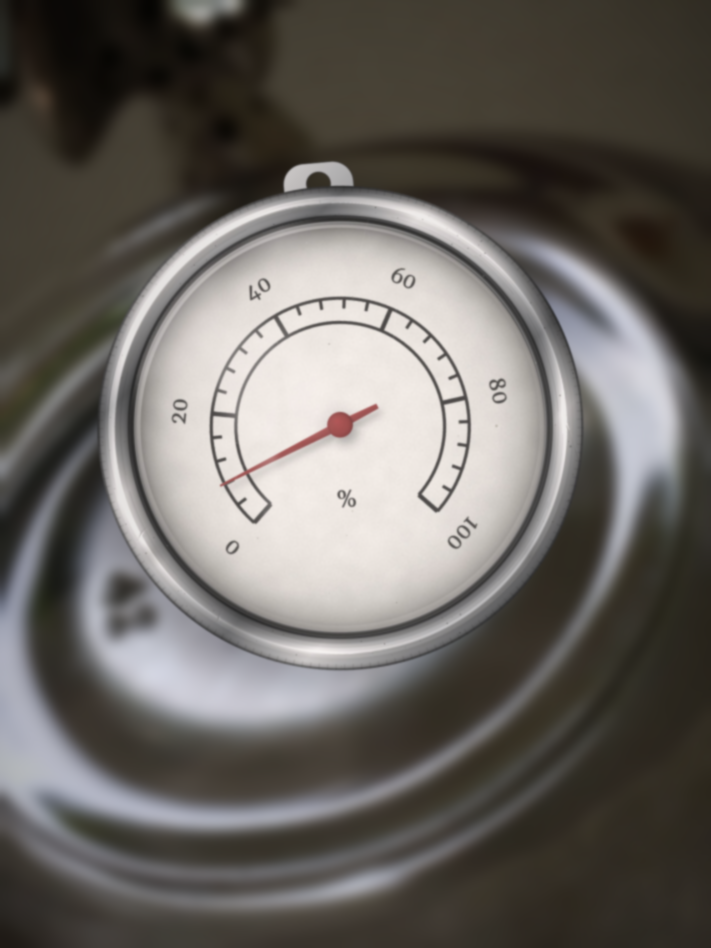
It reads **8** %
